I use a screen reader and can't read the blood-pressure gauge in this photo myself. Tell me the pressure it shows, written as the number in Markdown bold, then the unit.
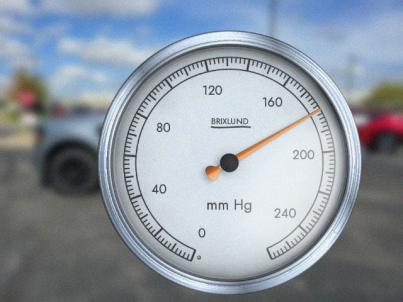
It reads **180** mmHg
